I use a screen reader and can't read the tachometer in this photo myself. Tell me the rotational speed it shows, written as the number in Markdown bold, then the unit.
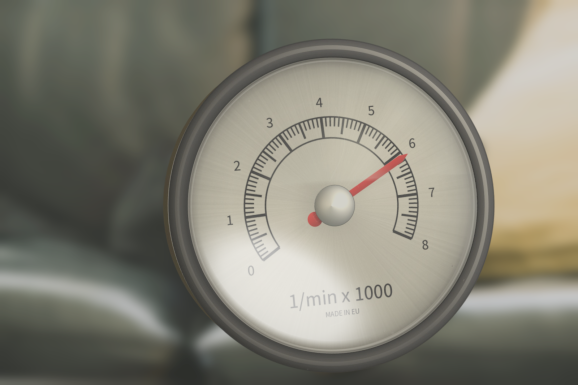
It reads **6100** rpm
